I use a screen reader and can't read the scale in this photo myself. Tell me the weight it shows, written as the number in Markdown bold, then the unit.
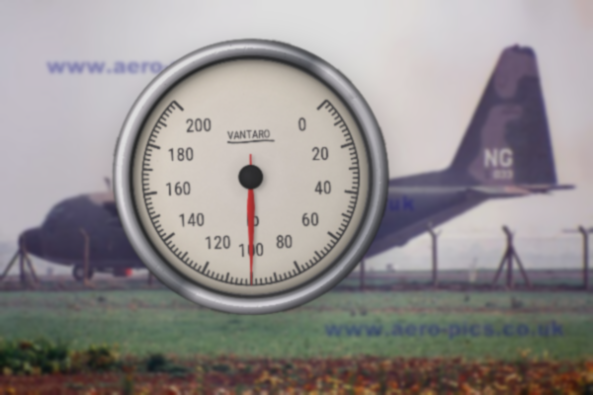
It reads **100** lb
